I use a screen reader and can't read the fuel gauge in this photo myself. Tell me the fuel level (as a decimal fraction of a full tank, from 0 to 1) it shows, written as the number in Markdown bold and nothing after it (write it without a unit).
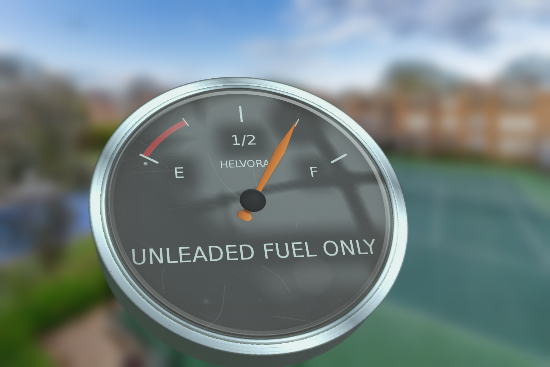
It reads **0.75**
